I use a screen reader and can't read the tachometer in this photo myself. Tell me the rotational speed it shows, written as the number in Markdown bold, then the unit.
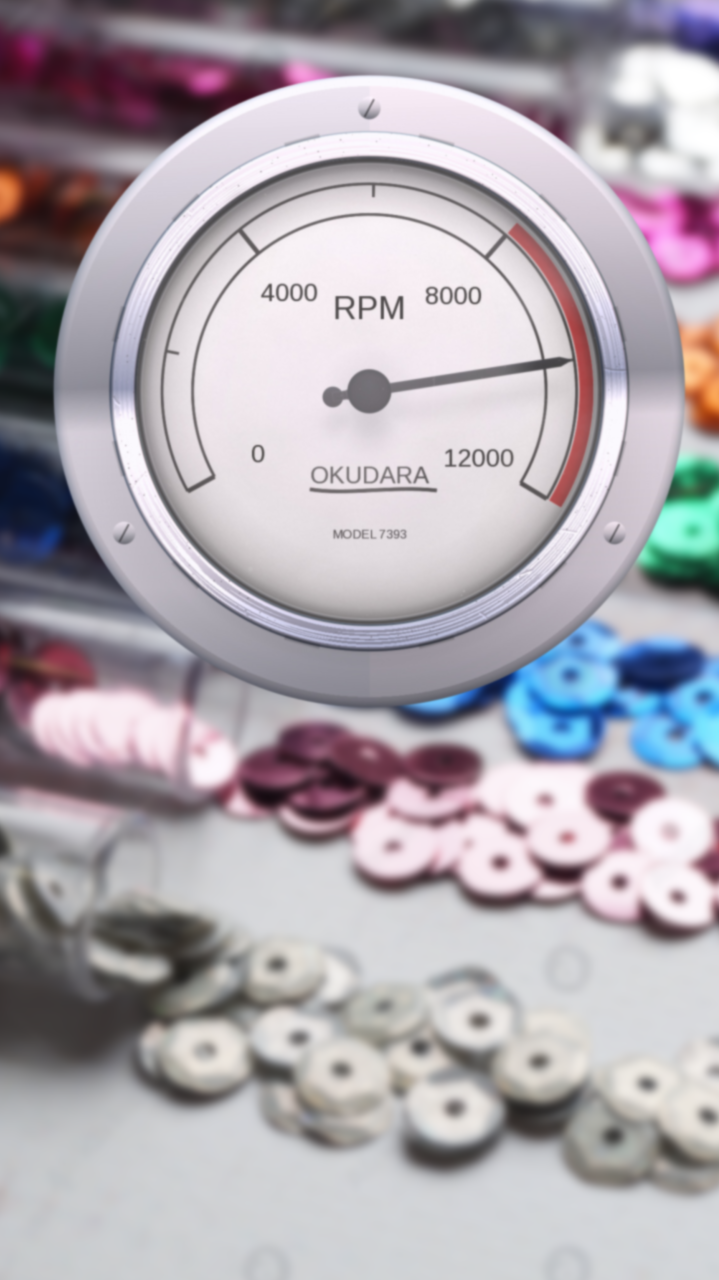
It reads **10000** rpm
